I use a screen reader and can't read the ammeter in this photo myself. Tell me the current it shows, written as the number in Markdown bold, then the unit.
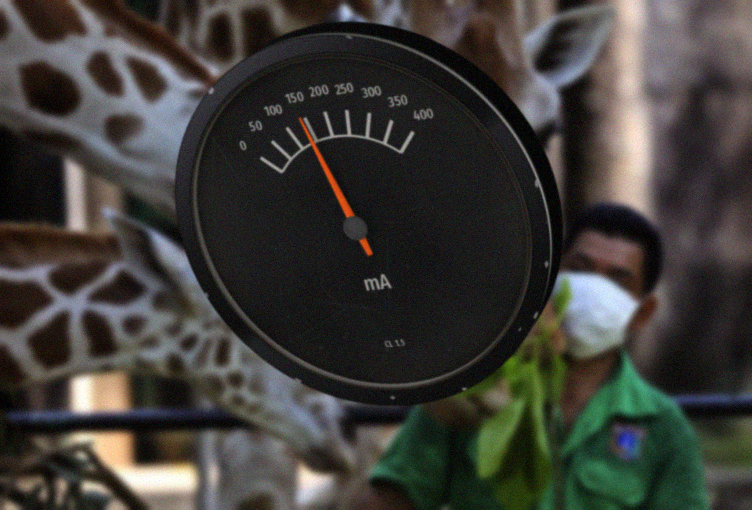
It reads **150** mA
